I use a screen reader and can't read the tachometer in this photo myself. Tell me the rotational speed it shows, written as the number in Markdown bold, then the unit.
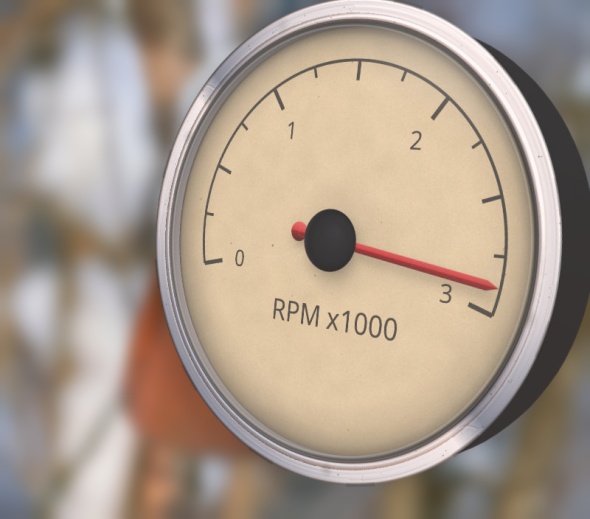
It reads **2875** rpm
